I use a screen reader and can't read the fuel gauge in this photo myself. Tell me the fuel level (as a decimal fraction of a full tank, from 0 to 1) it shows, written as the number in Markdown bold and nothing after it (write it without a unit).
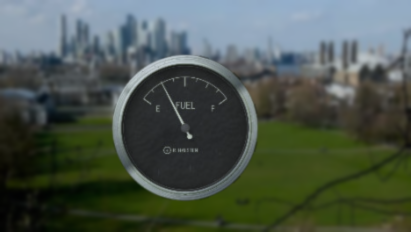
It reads **0.25**
